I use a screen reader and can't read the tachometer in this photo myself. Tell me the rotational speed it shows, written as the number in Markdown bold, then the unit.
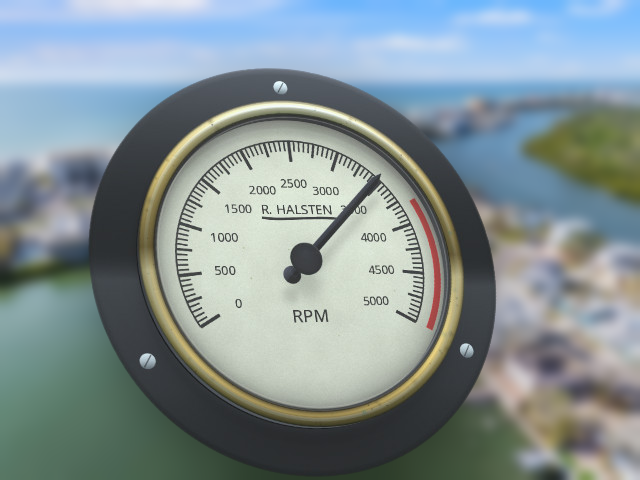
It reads **3450** rpm
